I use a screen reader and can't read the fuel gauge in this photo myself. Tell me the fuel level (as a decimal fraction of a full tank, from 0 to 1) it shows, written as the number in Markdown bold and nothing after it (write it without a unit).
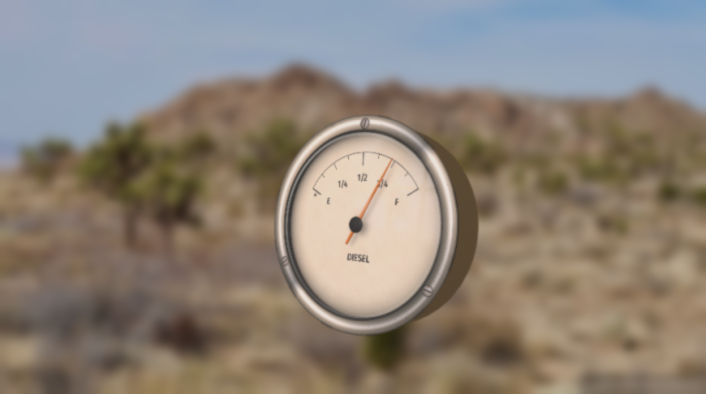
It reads **0.75**
